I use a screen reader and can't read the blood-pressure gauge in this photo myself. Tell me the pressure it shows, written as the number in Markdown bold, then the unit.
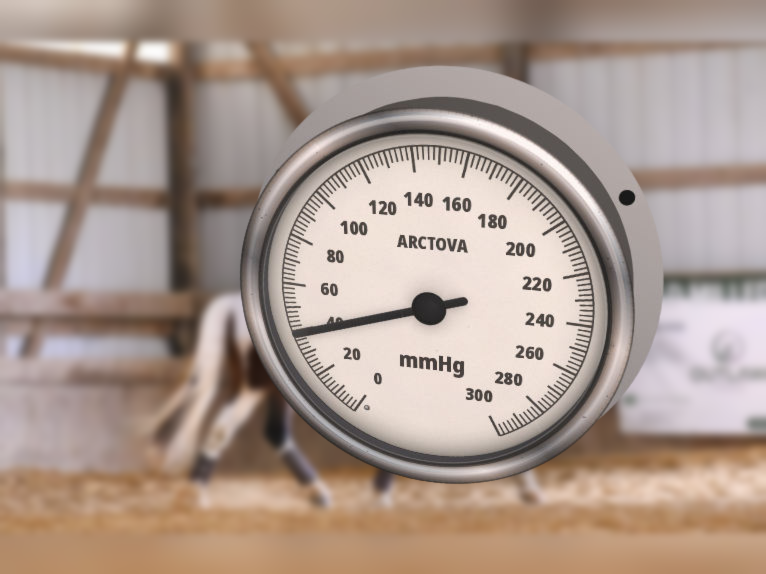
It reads **40** mmHg
